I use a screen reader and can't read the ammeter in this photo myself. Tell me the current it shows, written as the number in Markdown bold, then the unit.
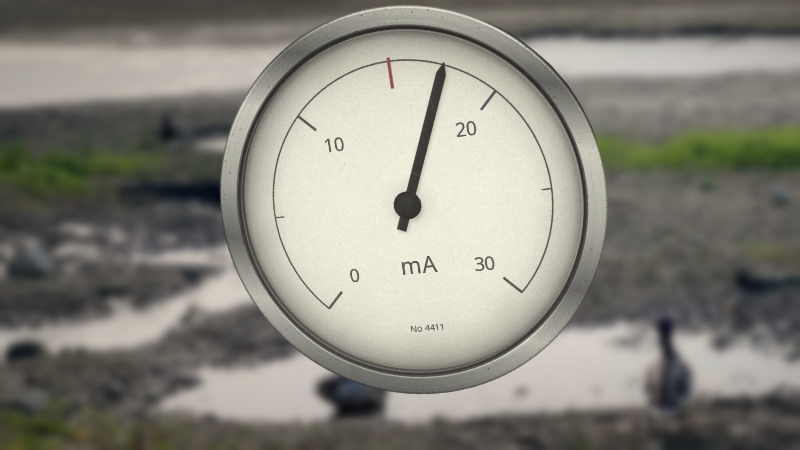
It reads **17.5** mA
